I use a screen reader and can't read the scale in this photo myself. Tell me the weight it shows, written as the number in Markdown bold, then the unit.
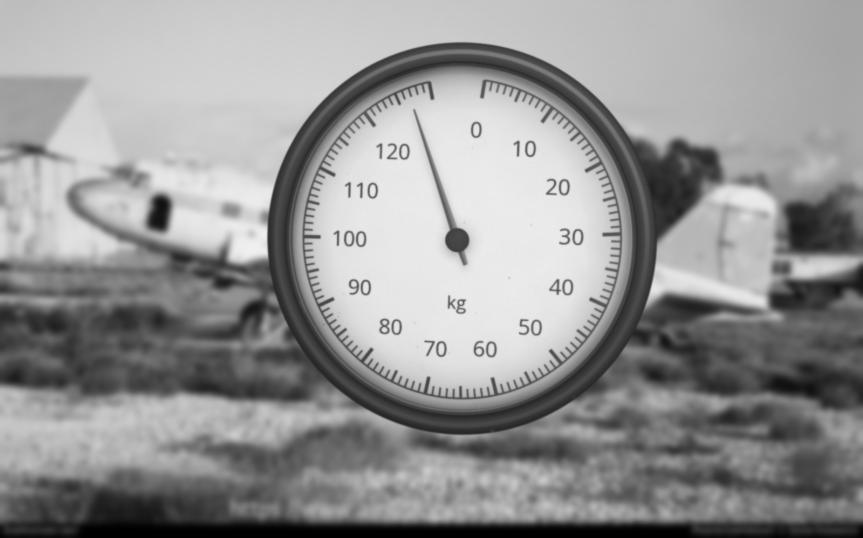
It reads **127** kg
